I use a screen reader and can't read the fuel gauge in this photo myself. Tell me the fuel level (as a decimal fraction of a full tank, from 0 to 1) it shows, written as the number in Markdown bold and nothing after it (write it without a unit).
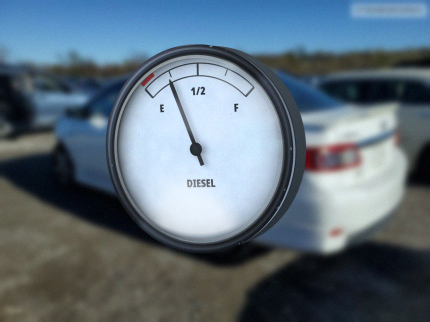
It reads **0.25**
